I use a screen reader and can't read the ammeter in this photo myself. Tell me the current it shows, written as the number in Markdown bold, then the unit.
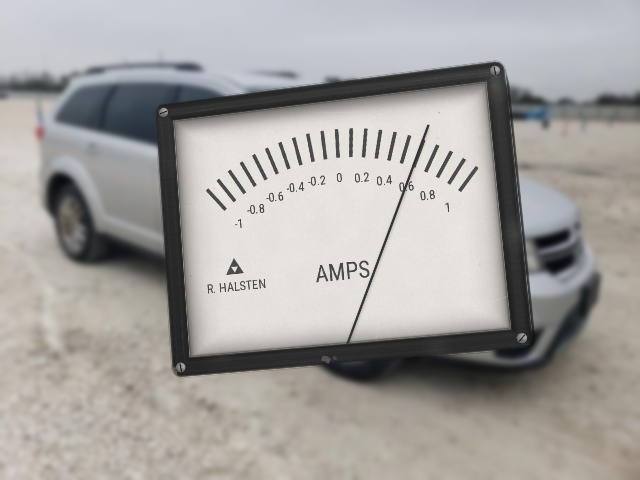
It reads **0.6** A
